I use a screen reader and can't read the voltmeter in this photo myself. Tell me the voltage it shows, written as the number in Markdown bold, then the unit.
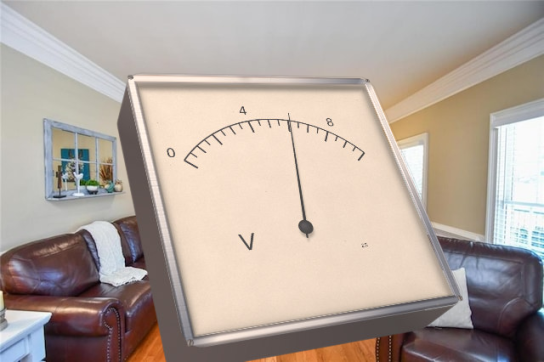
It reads **6** V
